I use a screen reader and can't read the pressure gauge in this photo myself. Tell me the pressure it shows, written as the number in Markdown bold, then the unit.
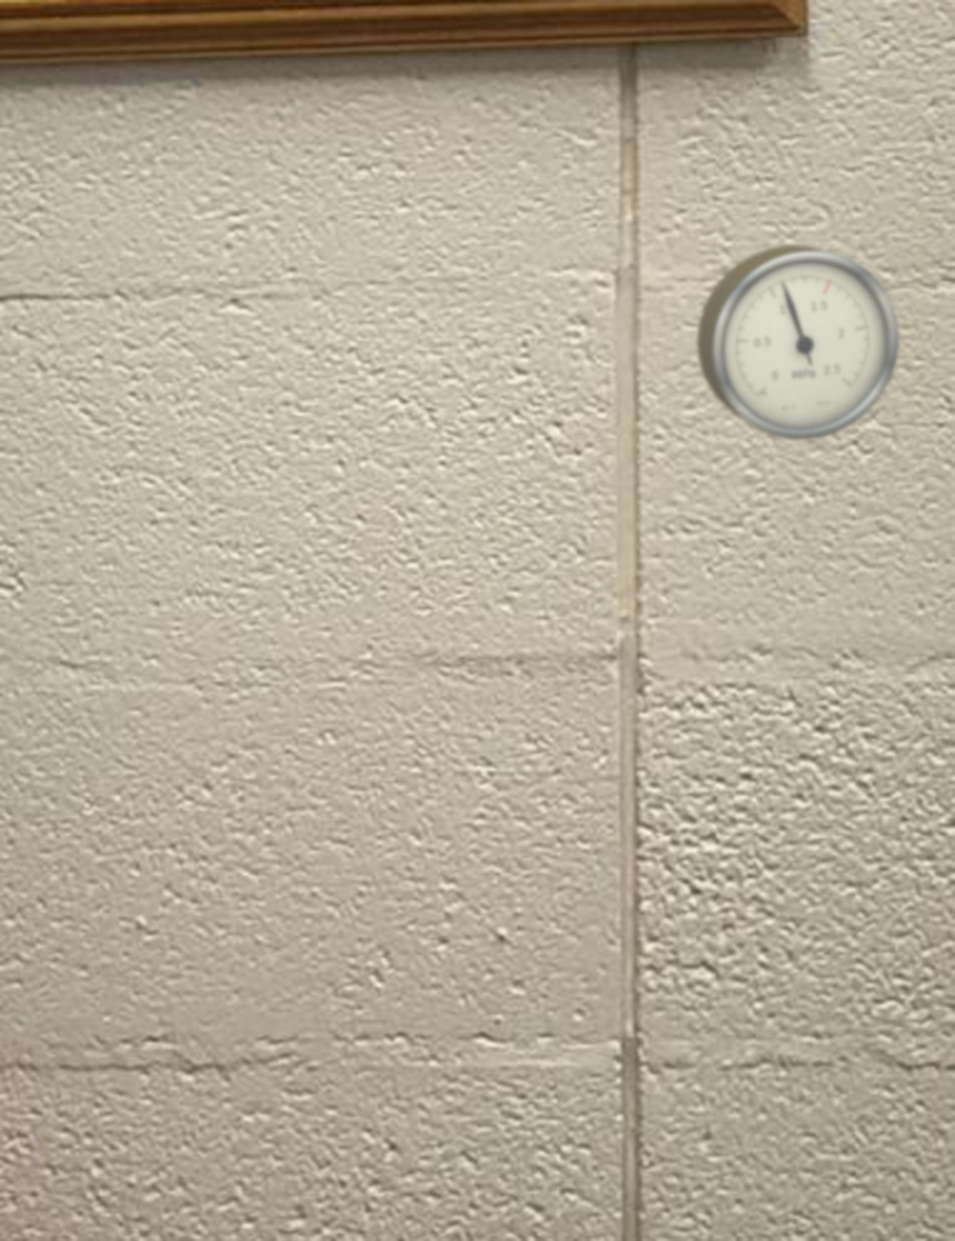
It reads **1.1** MPa
